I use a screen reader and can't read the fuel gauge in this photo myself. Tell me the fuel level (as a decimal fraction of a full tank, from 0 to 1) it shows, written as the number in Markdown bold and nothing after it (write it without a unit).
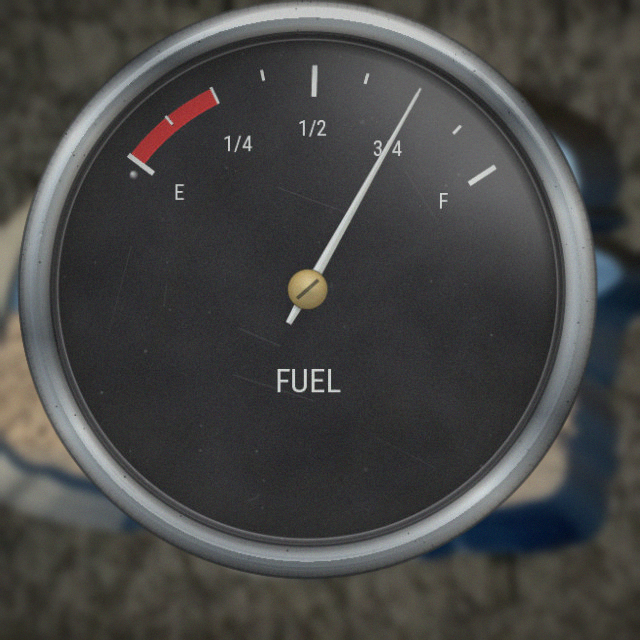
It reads **0.75**
